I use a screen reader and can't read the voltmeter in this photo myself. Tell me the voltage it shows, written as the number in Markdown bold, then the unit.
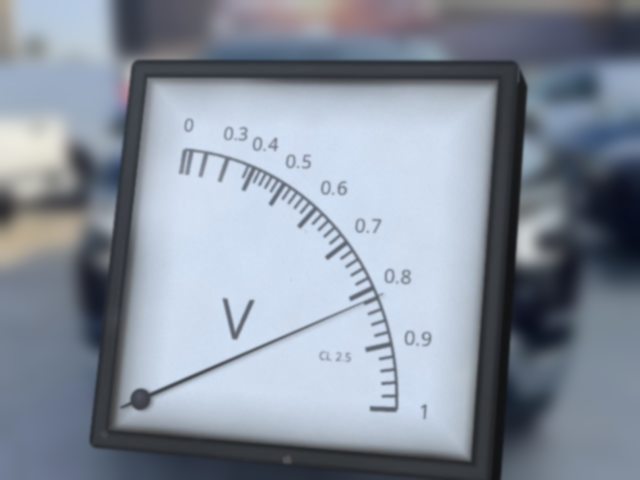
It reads **0.82** V
